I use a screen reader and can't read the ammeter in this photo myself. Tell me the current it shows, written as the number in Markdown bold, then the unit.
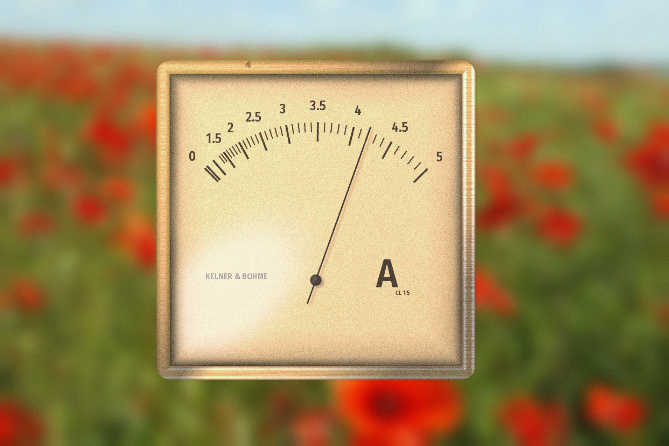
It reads **4.2** A
